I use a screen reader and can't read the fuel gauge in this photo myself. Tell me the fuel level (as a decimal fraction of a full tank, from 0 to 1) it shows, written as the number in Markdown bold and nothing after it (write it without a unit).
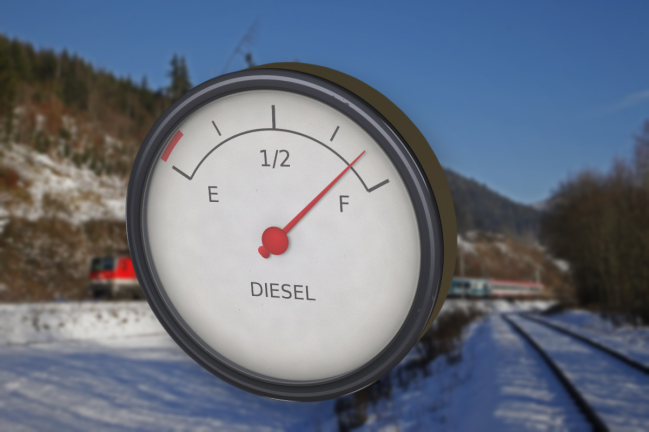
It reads **0.875**
